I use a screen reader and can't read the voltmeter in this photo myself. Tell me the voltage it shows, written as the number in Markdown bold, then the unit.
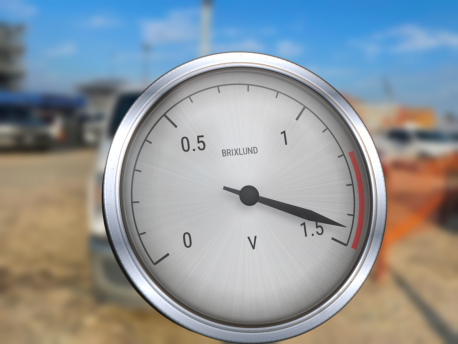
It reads **1.45** V
